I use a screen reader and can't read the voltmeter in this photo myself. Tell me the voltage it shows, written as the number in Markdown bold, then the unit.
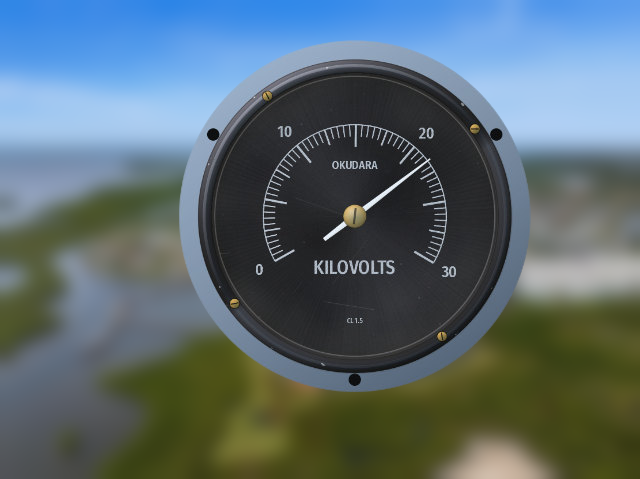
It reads **21.5** kV
